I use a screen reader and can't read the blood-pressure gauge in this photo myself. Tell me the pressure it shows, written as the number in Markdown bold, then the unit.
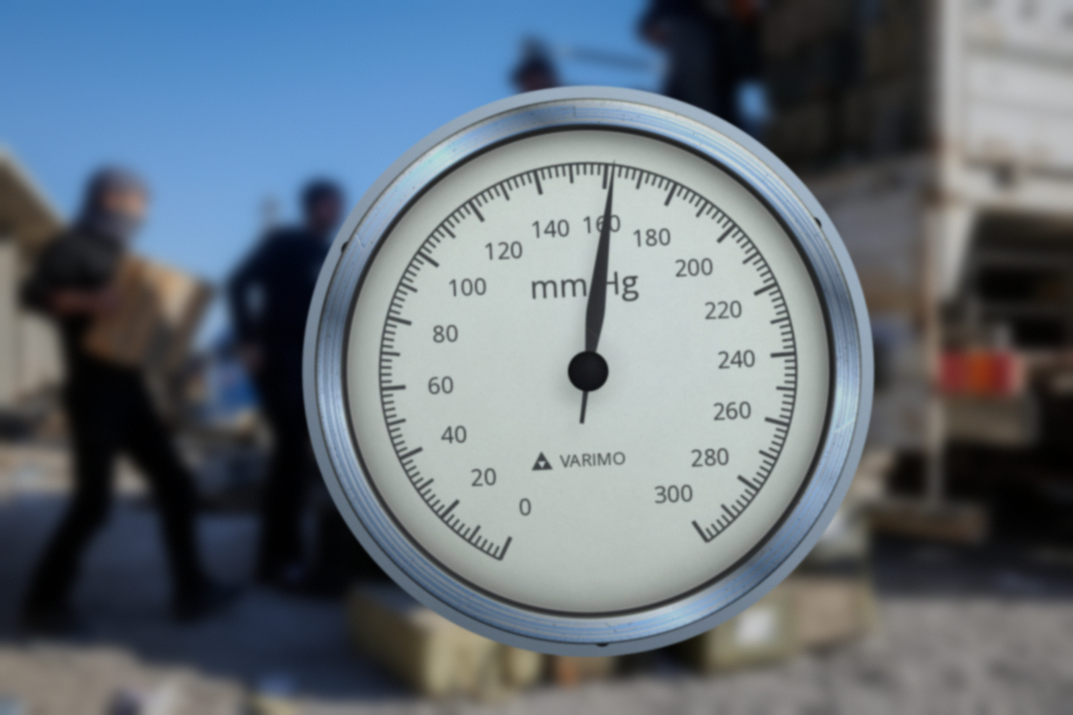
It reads **162** mmHg
